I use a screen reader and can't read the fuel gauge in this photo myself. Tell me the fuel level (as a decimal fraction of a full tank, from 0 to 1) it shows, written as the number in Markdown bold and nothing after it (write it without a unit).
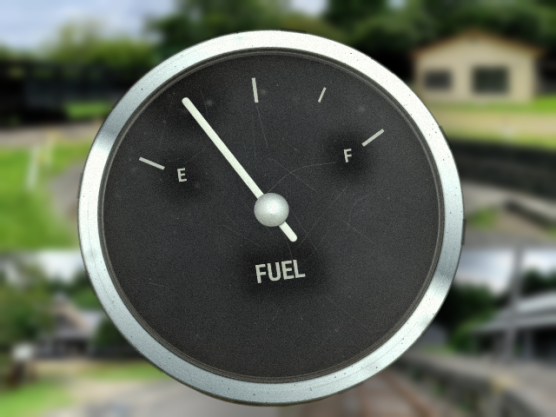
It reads **0.25**
